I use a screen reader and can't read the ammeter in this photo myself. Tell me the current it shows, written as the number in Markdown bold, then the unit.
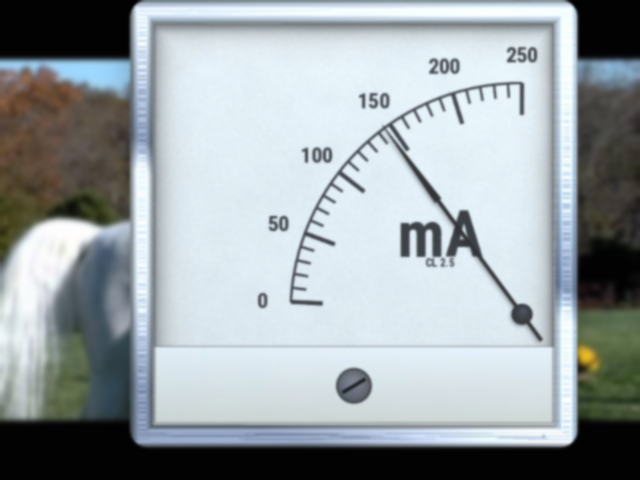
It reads **145** mA
